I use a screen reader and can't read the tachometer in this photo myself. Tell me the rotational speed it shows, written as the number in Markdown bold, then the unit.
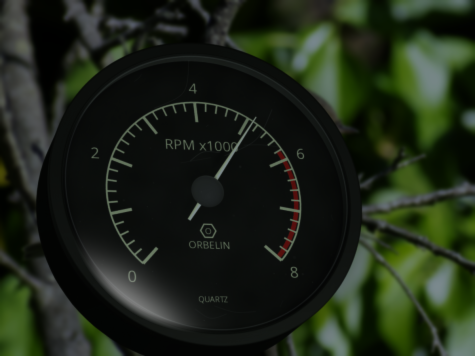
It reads **5100** rpm
